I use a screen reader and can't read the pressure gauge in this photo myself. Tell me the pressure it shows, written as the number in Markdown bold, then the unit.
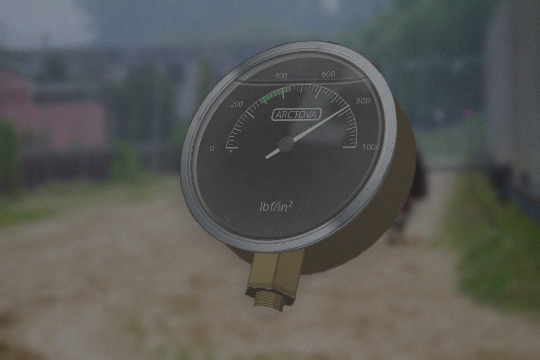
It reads **800** psi
